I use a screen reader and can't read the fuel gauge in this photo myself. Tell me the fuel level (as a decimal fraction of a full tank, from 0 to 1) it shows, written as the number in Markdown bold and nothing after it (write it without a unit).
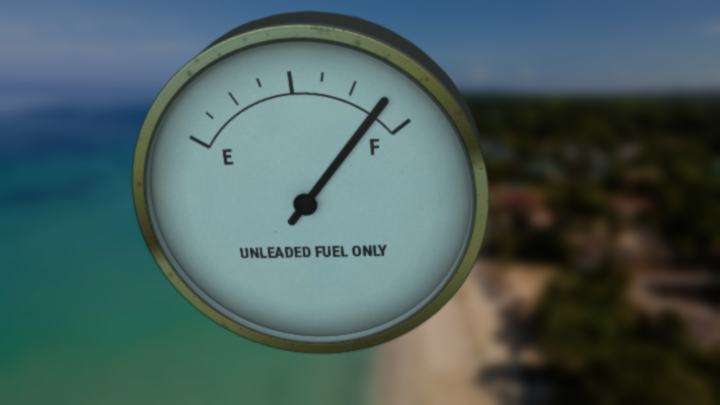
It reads **0.875**
